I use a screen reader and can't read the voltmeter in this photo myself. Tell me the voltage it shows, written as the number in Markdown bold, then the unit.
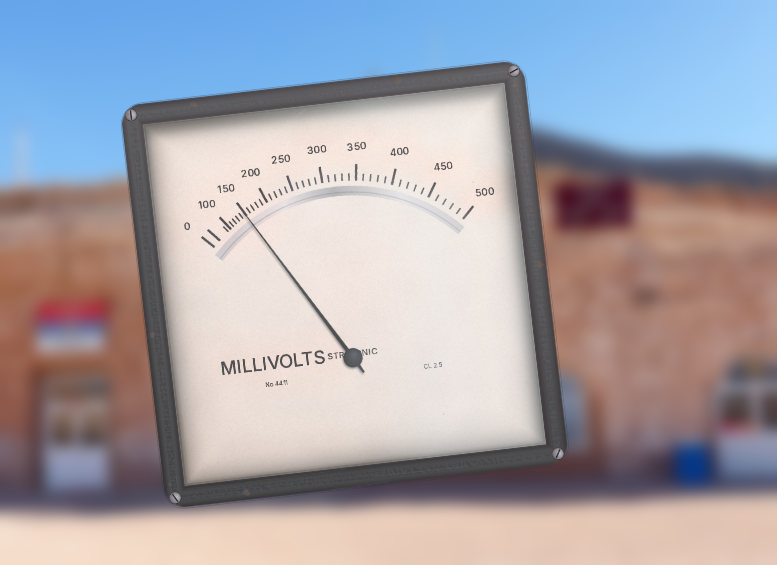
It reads **150** mV
